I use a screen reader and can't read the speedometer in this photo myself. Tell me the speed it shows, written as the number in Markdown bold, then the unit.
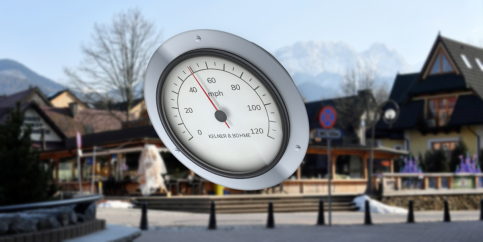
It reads **50** mph
